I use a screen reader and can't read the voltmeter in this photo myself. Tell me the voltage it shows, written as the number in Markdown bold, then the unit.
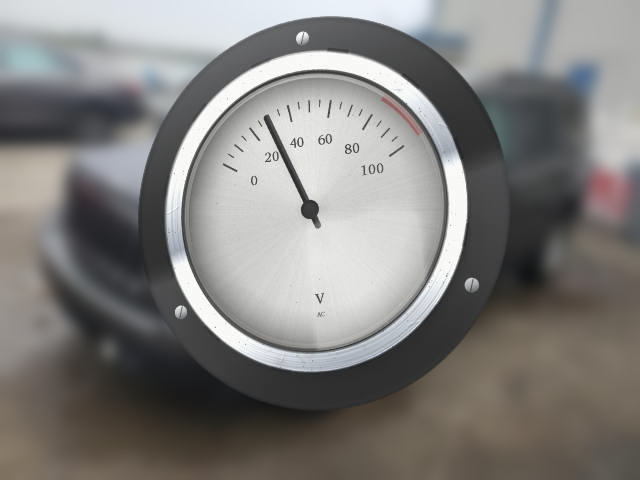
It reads **30** V
